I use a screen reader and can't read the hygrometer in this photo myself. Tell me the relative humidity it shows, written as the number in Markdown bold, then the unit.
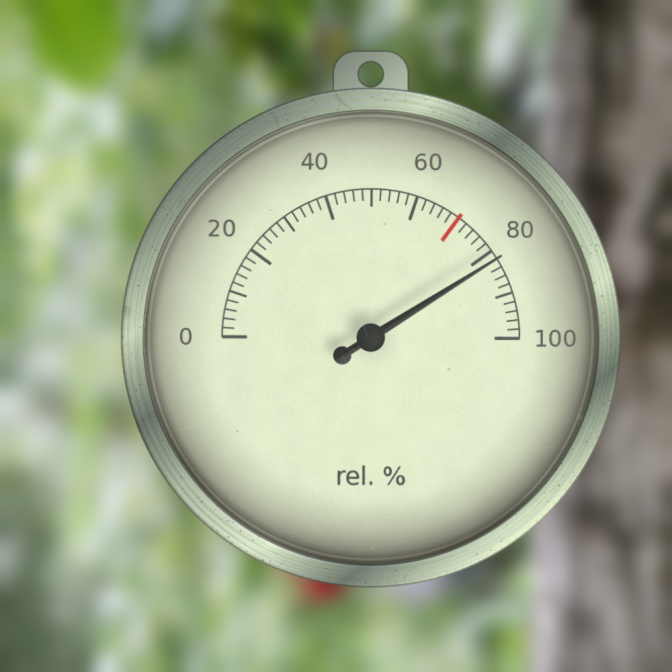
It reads **82** %
